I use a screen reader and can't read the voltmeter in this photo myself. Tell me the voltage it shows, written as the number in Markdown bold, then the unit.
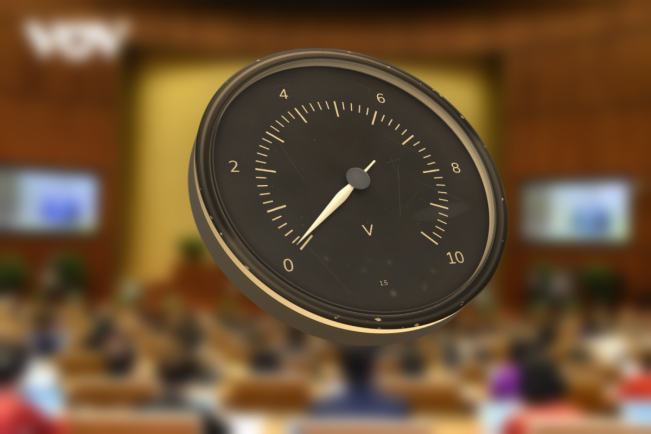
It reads **0.1** V
